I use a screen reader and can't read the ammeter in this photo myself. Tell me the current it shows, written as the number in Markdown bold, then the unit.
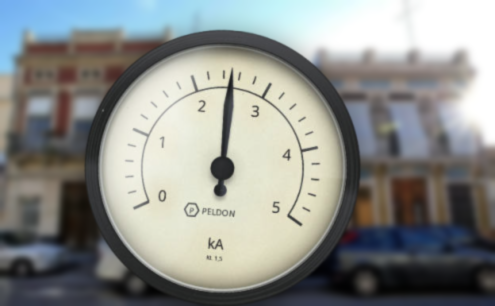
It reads **2.5** kA
